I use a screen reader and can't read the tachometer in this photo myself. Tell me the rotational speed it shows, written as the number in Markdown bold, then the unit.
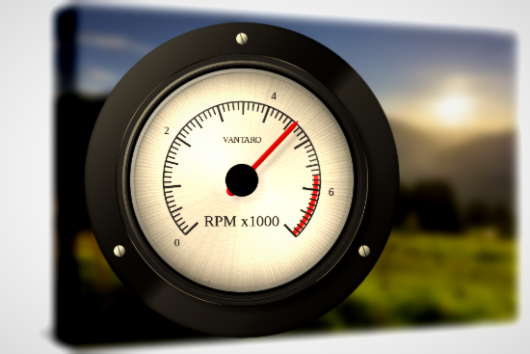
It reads **4600** rpm
